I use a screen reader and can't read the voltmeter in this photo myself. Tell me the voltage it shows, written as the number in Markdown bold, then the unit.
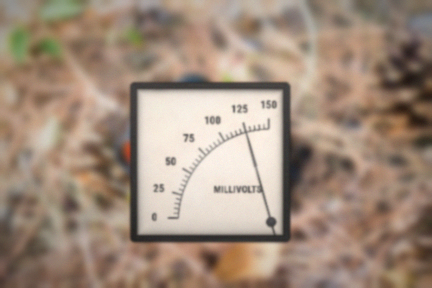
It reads **125** mV
